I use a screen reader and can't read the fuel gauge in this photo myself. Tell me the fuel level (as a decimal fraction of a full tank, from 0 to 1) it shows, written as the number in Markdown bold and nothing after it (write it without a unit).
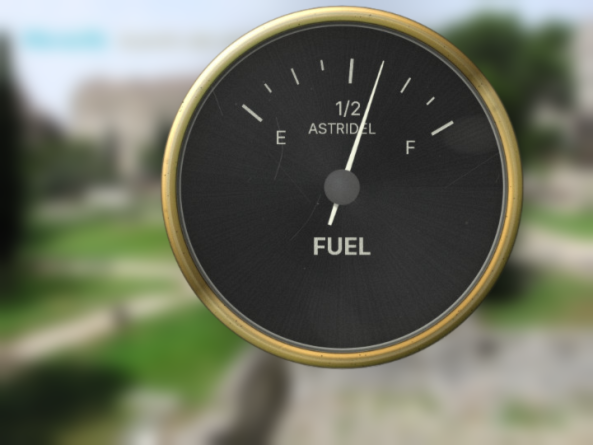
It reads **0.625**
